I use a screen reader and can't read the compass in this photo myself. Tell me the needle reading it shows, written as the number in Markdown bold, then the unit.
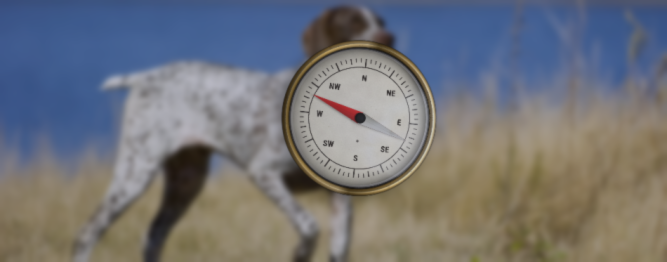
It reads **290** °
